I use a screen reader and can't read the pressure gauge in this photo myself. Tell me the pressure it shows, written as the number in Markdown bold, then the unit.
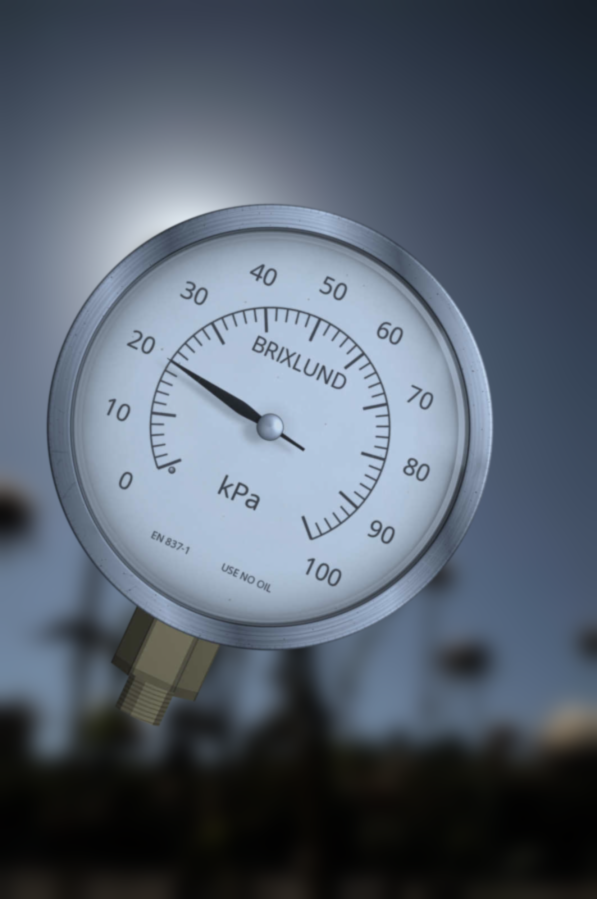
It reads **20** kPa
